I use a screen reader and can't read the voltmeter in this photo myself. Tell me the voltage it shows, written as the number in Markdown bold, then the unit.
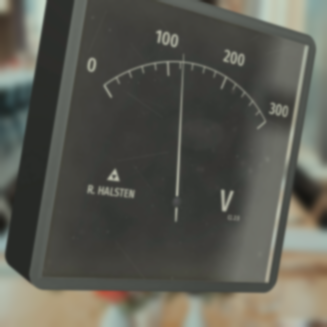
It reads **120** V
